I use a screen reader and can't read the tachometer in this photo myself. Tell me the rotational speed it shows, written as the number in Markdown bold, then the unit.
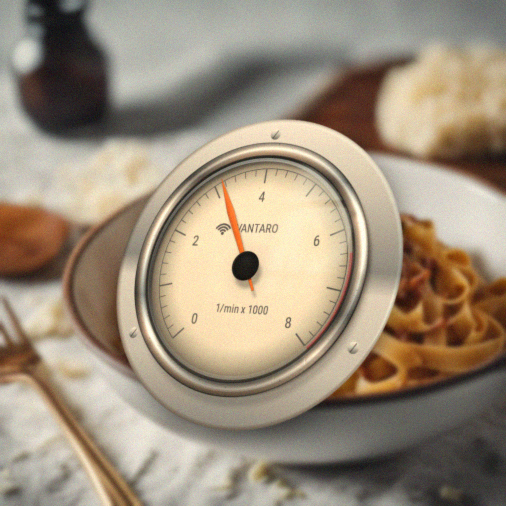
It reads **3200** rpm
